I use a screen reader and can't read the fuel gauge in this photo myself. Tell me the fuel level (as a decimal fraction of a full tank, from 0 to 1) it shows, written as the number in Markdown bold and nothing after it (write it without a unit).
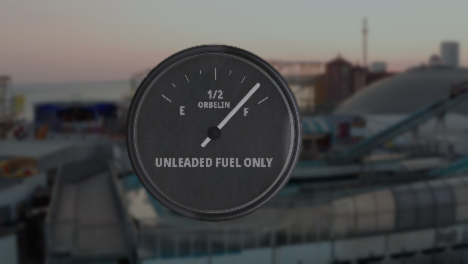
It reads **0.875**
